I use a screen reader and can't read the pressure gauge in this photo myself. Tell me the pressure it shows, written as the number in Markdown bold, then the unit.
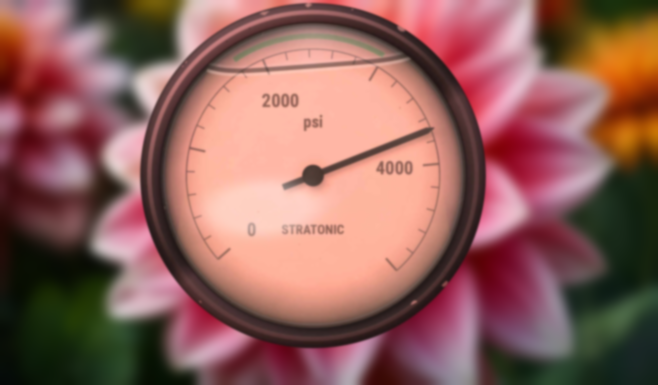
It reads **3700** psi
